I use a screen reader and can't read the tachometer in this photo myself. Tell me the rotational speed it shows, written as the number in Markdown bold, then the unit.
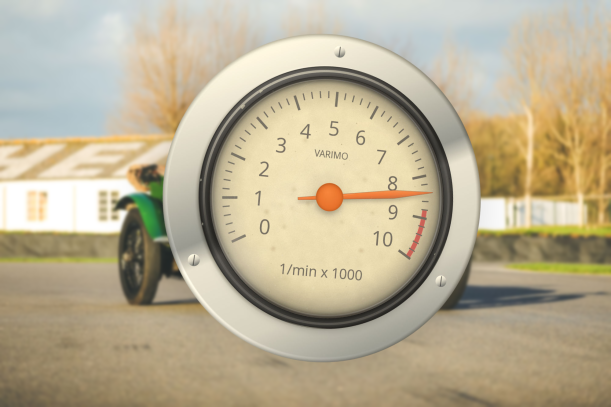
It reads **8400** rpm
